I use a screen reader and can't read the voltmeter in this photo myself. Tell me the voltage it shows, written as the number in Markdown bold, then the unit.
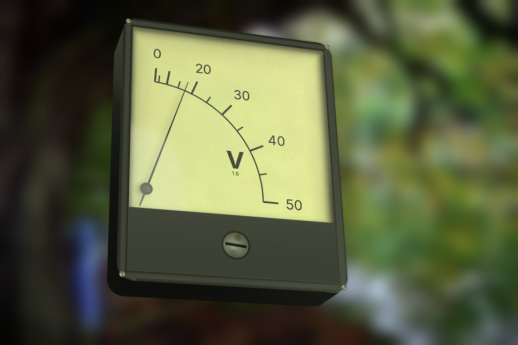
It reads **17.5** V
